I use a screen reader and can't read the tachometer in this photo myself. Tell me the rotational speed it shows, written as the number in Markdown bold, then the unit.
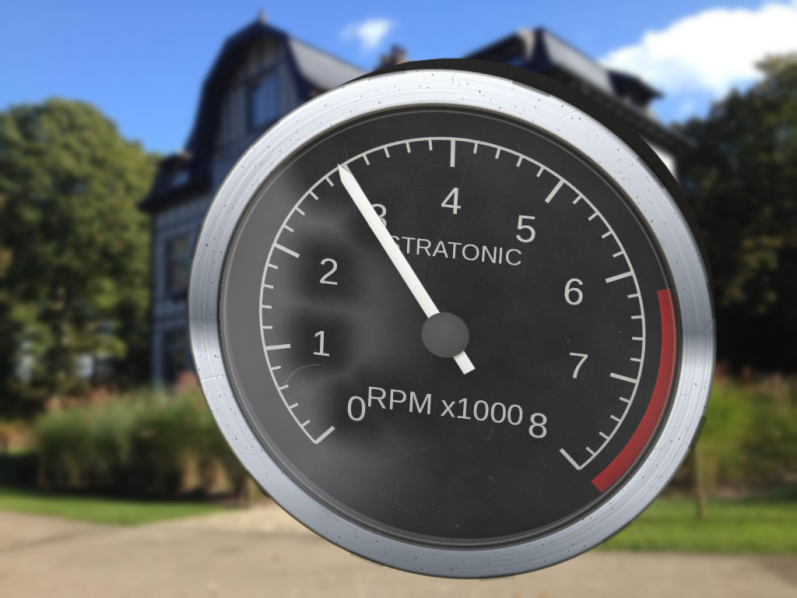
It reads **3000** rpm
